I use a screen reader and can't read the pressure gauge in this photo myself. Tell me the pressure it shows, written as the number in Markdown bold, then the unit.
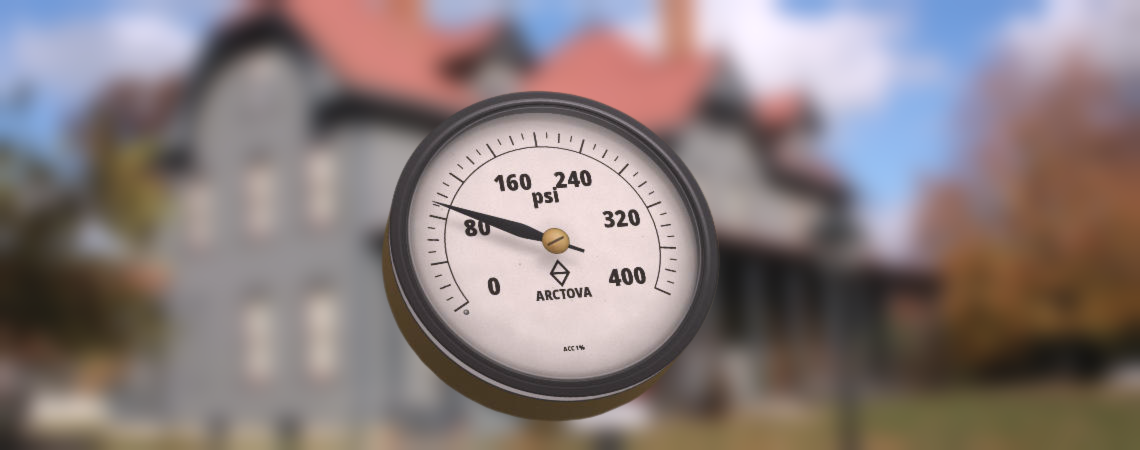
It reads **90** psi
